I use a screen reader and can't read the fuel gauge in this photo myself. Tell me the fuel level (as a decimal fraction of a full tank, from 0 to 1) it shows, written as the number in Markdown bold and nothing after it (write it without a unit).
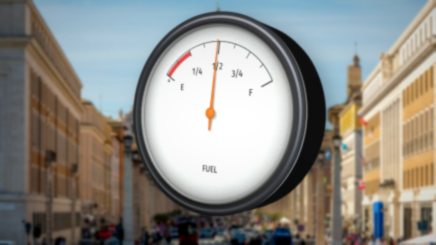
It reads **0.5**
